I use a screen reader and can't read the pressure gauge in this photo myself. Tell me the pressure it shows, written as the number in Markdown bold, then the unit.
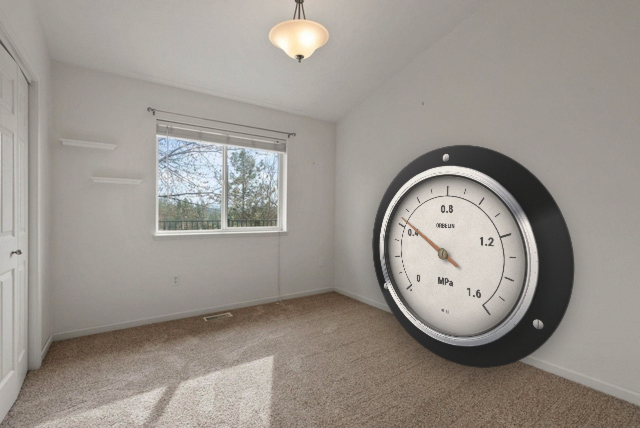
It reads **0.45** MPa
